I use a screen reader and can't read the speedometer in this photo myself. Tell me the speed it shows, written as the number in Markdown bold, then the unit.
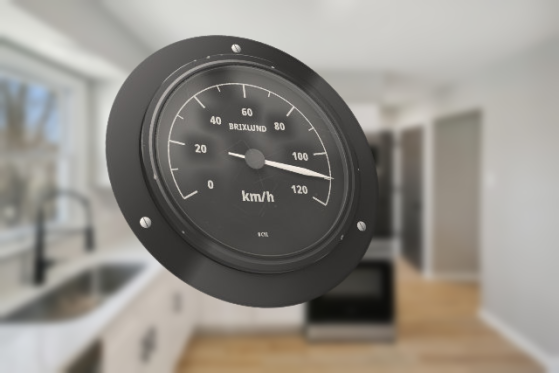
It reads **110** km/h
